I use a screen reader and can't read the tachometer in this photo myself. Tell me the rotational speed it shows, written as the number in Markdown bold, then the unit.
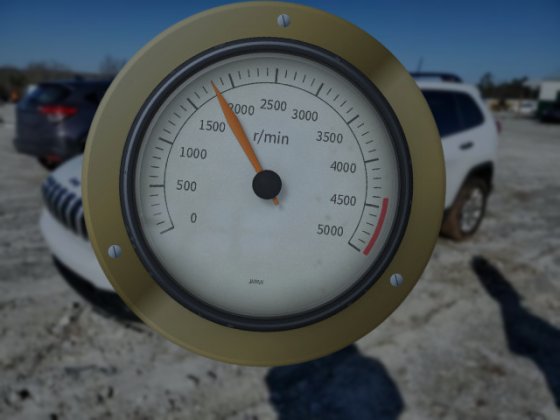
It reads **1800** rpm
